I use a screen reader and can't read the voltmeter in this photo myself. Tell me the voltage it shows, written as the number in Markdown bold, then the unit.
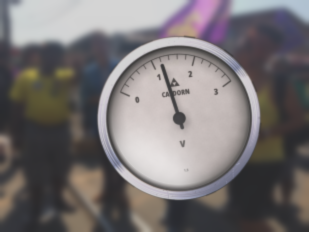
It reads **1.2** V
